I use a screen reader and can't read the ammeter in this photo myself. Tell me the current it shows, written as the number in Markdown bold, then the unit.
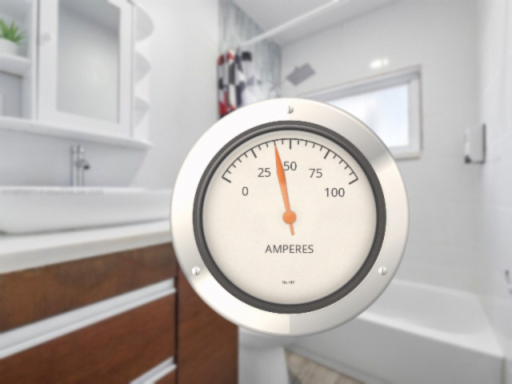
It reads **40** A
